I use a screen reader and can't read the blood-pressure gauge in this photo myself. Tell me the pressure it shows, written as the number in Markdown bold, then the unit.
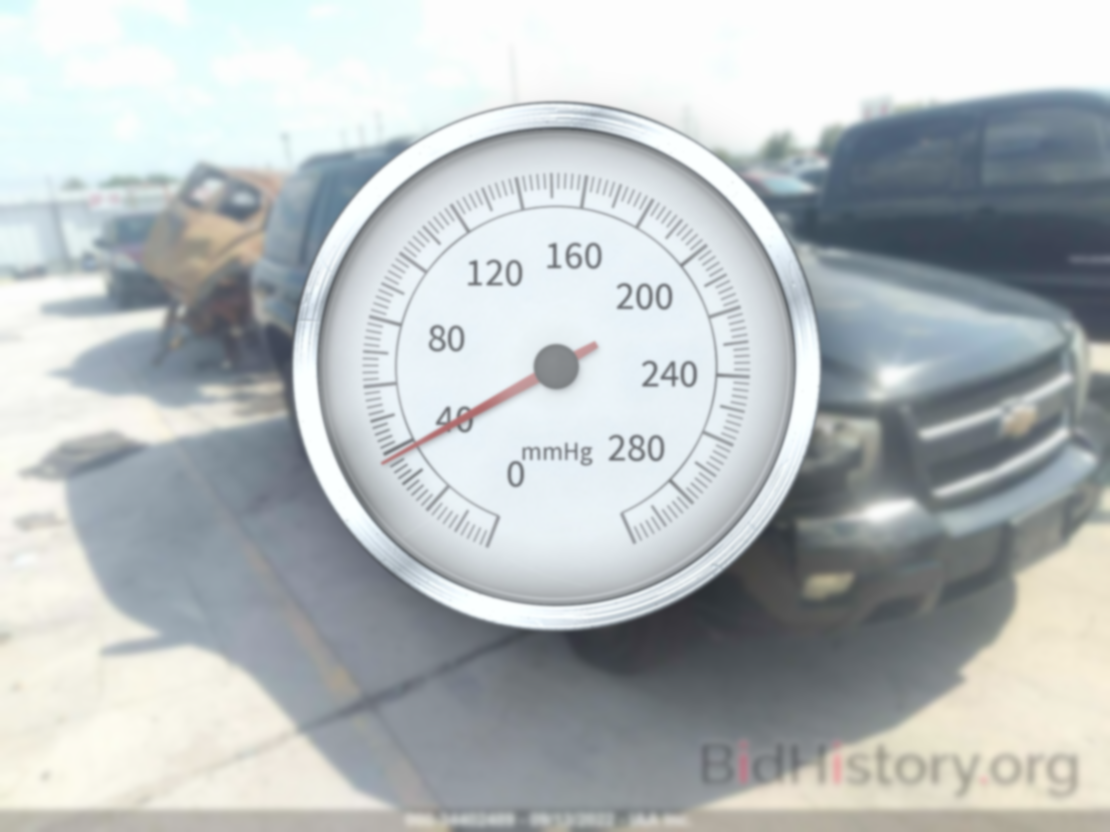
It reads **38** mmHg
